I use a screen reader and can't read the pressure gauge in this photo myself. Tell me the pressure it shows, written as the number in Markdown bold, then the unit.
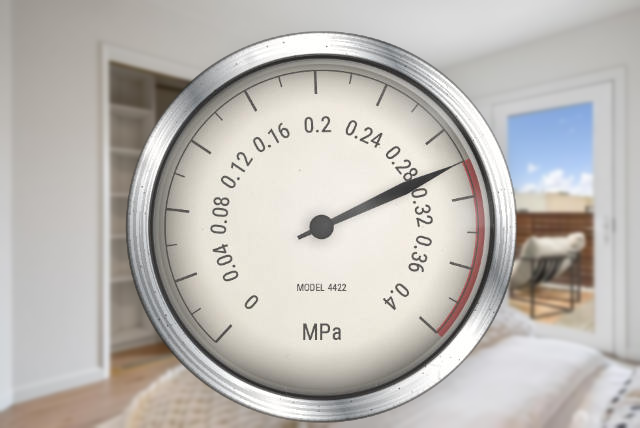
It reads **0.3** MPa
